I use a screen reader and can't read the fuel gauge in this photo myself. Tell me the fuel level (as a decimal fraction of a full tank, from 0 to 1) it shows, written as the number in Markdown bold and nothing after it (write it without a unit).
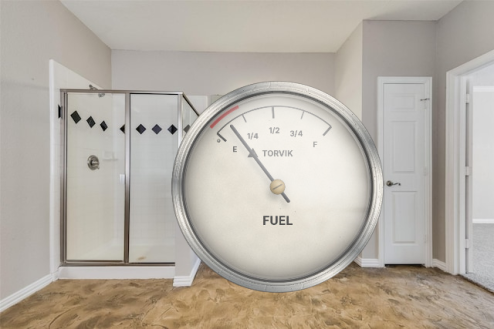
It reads **0.125**
